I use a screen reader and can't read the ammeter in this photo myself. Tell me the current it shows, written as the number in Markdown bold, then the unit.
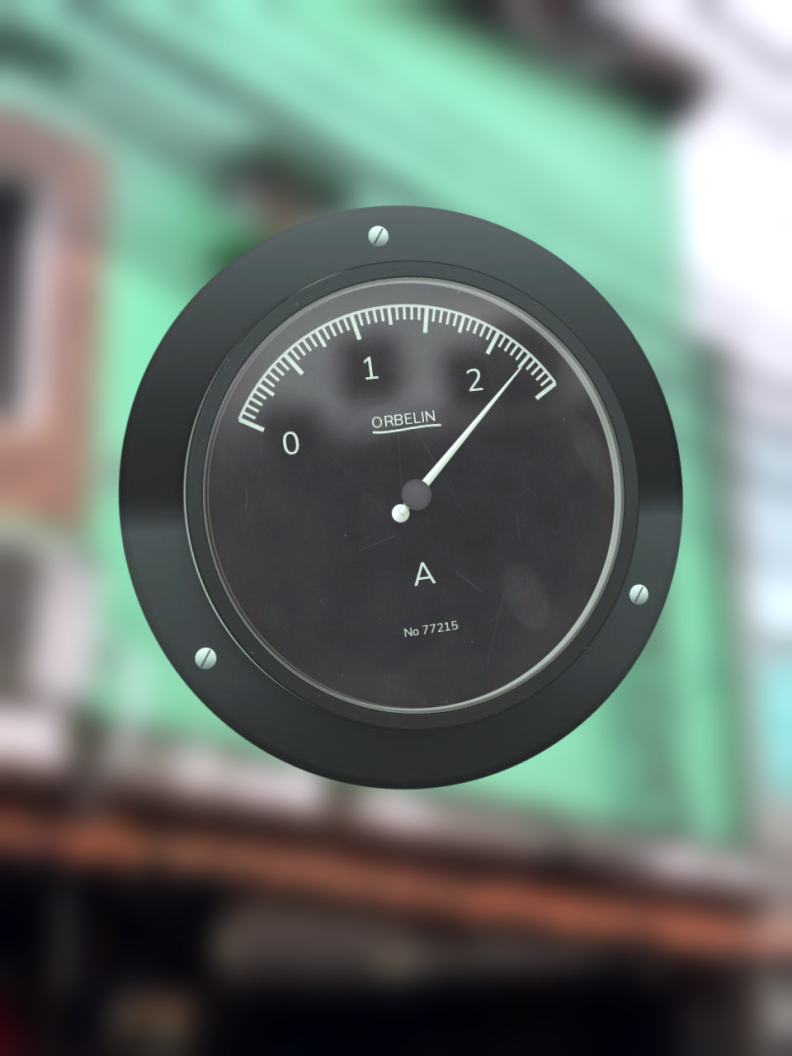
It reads **2.25** A
